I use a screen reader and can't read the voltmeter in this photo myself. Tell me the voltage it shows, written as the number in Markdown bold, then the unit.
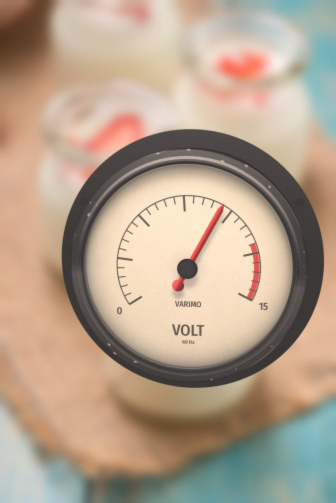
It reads **9.5** V
